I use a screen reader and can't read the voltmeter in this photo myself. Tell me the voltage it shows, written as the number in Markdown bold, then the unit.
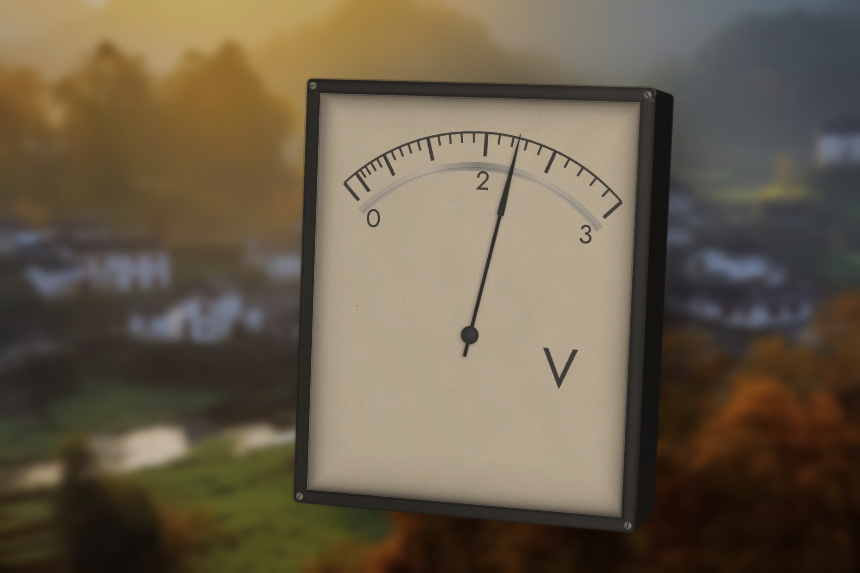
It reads **2.25** V
